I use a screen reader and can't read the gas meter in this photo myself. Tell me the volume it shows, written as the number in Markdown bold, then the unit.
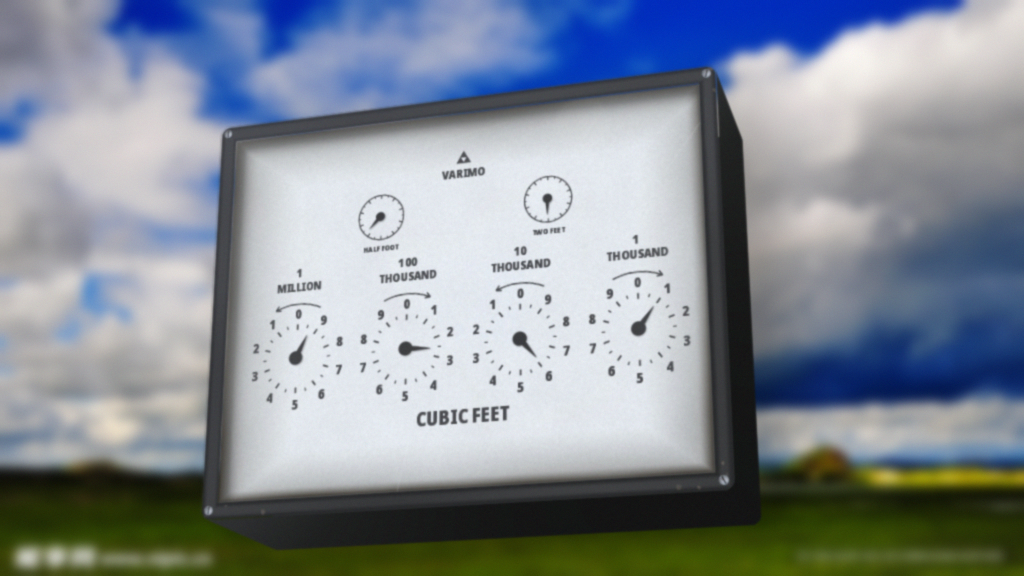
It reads **926100** ft³
